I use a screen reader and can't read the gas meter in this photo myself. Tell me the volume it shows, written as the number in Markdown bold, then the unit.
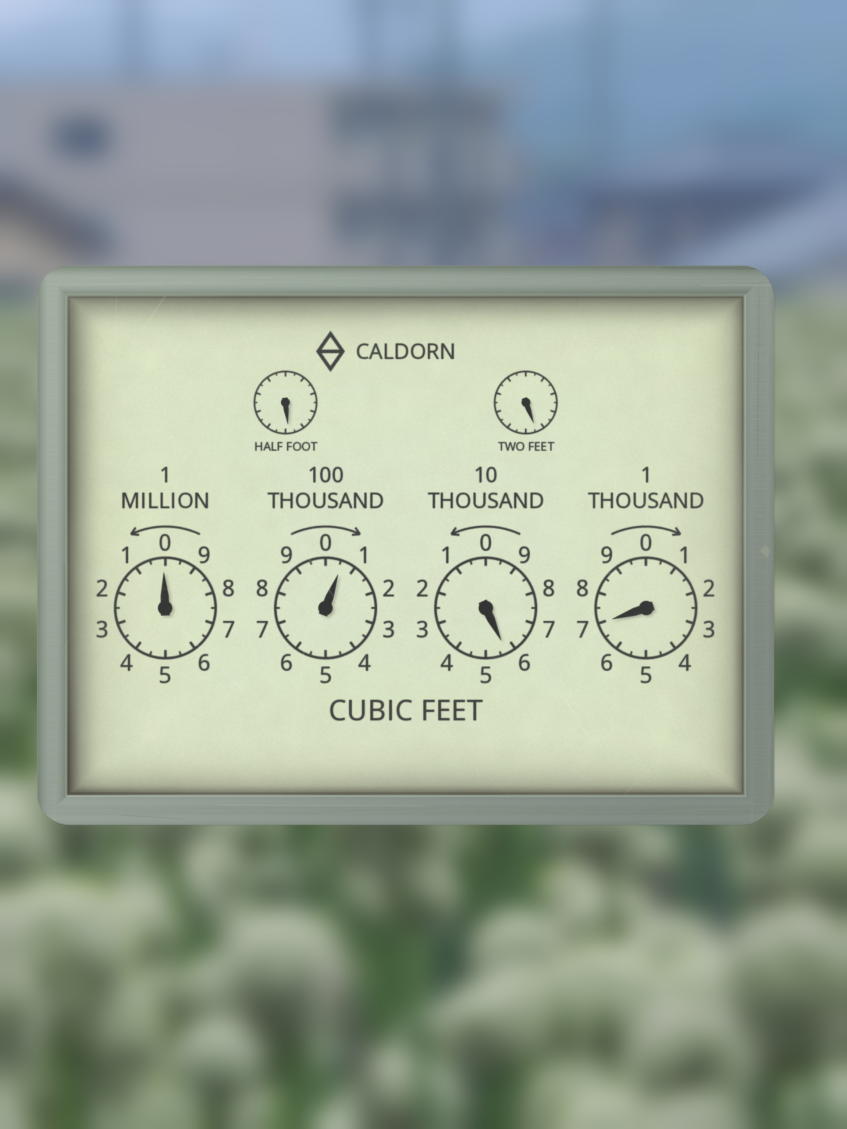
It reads **5700** ft³
